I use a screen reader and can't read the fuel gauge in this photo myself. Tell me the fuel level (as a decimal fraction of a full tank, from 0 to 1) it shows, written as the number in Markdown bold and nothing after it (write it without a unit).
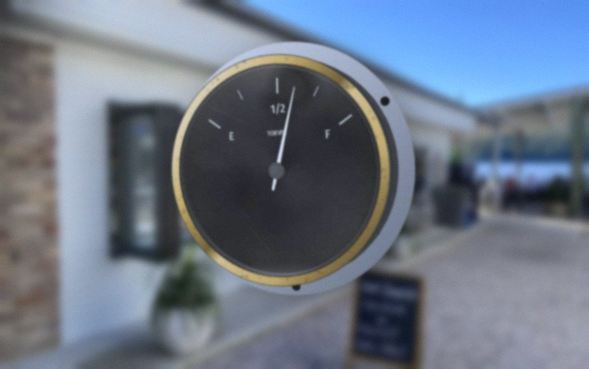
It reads **0.625**
